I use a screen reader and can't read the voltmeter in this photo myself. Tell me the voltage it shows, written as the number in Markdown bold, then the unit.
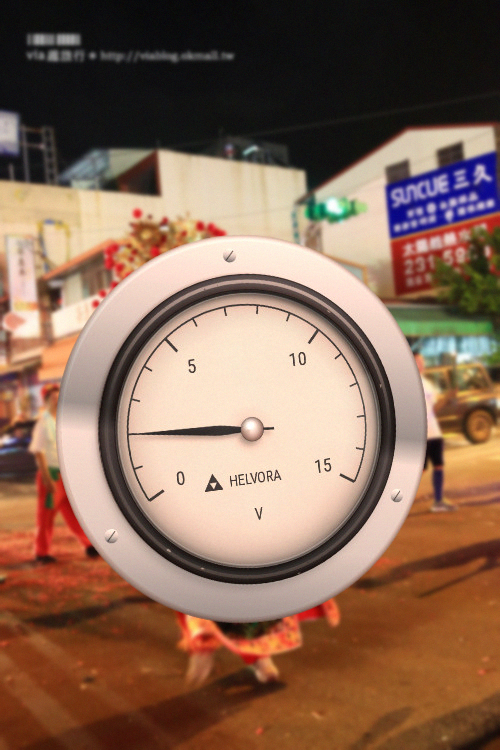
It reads **2** V
